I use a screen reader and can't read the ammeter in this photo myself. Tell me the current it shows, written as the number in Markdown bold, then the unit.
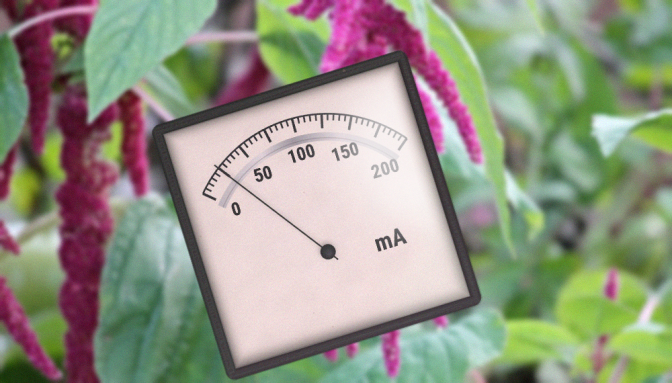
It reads **25** mA
